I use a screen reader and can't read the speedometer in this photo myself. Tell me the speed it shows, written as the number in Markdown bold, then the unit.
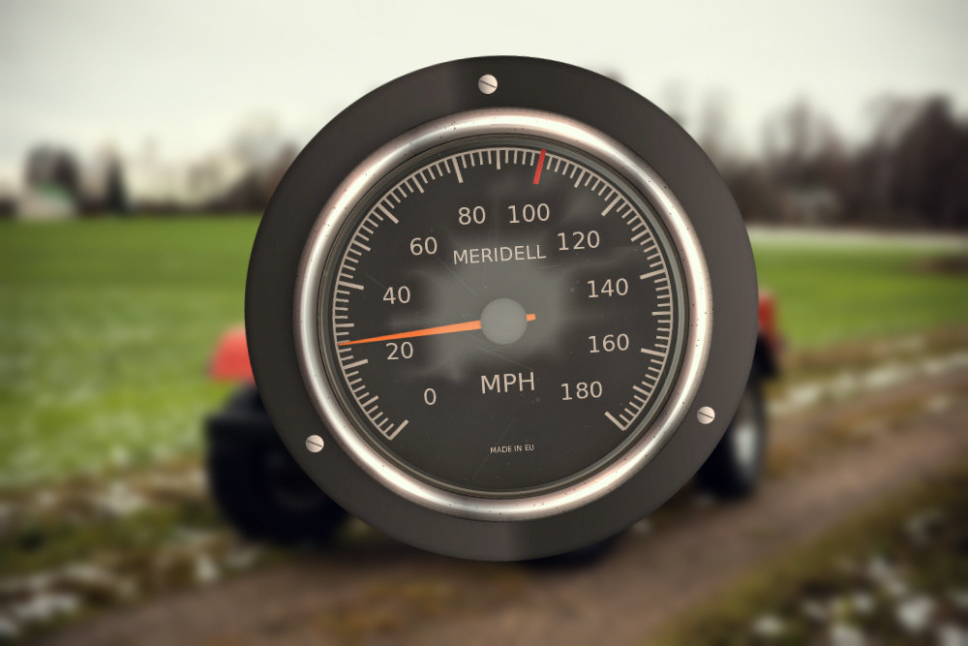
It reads **26** mph
